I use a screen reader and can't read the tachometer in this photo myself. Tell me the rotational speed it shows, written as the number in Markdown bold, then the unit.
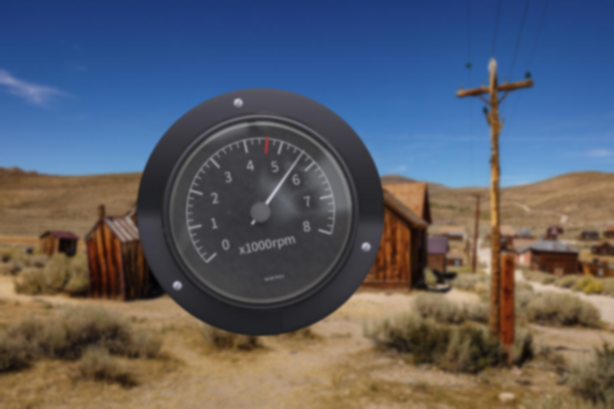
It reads **5600** rpm
